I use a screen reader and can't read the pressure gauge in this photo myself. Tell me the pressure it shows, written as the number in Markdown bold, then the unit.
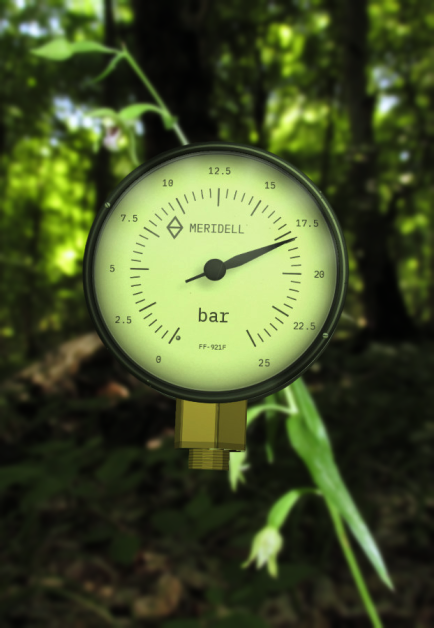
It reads **18** bar
